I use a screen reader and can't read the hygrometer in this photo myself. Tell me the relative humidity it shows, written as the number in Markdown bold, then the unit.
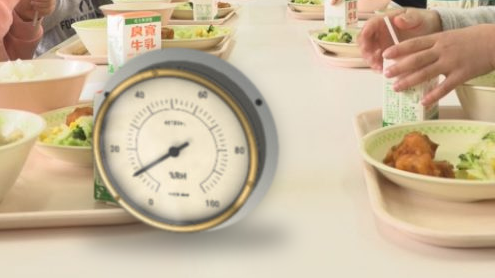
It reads **10** %
